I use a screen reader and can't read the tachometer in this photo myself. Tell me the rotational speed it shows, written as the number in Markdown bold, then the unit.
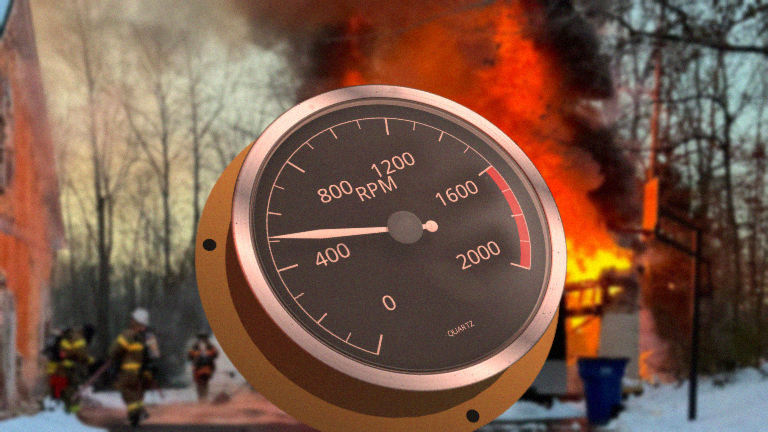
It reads **500** rpm
